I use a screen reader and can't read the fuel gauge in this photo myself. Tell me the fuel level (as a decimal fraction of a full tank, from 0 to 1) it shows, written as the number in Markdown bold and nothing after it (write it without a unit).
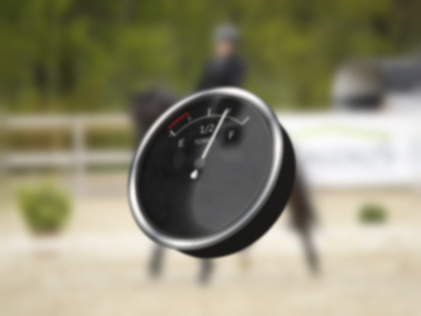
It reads **0.75**
